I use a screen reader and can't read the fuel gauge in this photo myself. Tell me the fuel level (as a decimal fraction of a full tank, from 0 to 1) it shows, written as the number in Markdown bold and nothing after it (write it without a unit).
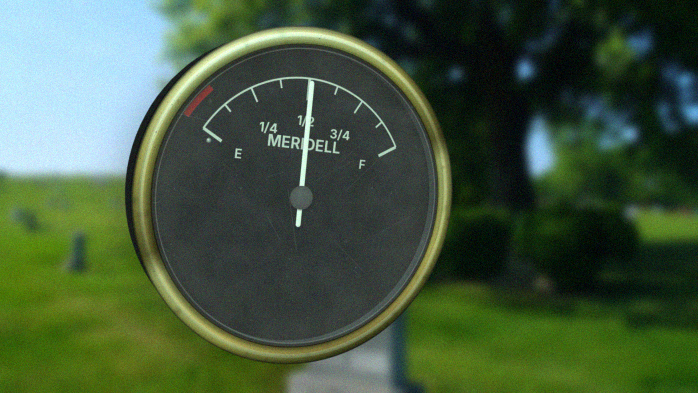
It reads **0.5**
